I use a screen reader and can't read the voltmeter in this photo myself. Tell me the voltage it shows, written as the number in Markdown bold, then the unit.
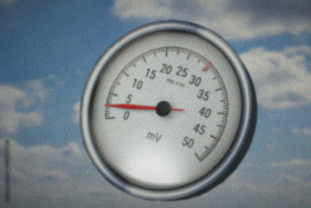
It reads **2.5** mV
